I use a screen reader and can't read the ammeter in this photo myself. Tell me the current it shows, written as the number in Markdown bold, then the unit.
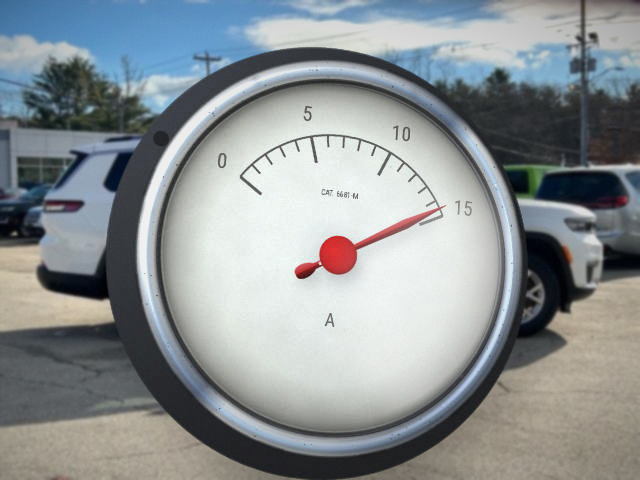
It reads **14.5** A
